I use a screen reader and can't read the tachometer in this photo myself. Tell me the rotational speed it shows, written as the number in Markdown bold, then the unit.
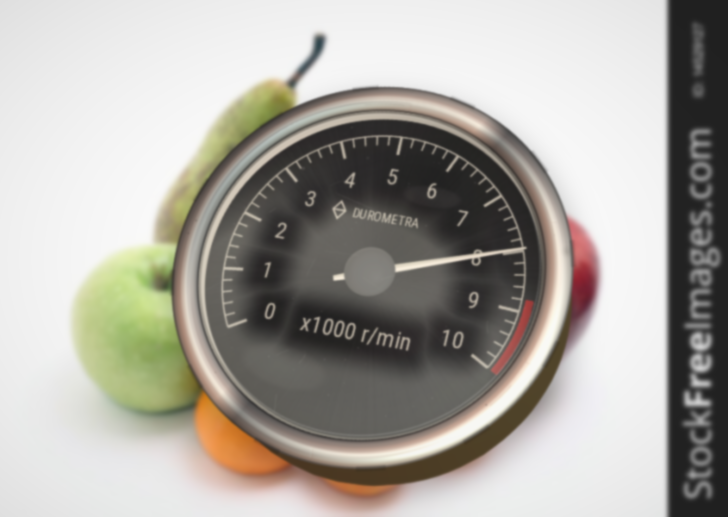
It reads **8000** rpm
